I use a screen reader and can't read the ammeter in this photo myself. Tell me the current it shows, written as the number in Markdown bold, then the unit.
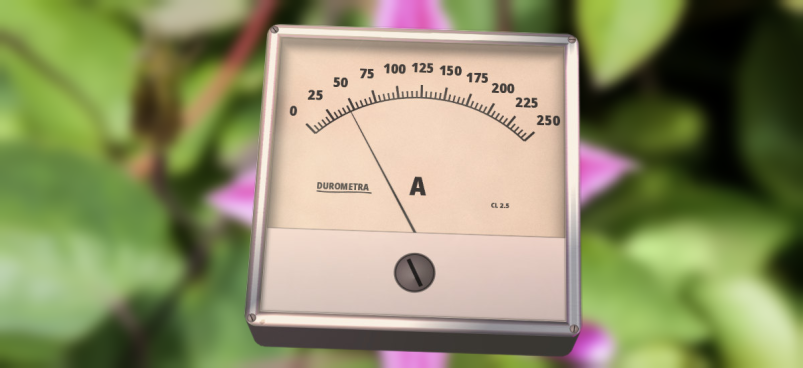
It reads **45** A
